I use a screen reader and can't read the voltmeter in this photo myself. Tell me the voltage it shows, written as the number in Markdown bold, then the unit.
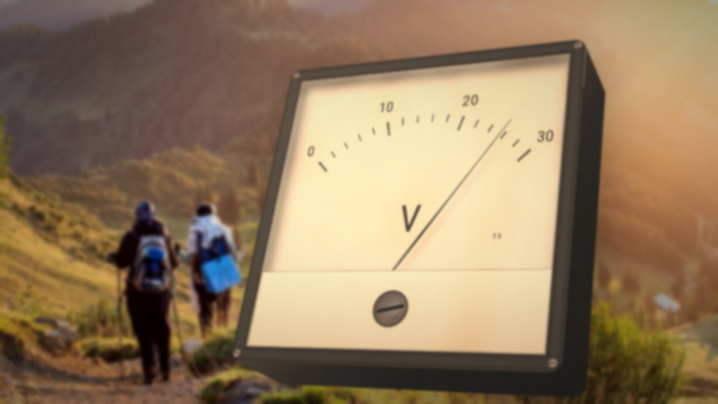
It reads **26** V
